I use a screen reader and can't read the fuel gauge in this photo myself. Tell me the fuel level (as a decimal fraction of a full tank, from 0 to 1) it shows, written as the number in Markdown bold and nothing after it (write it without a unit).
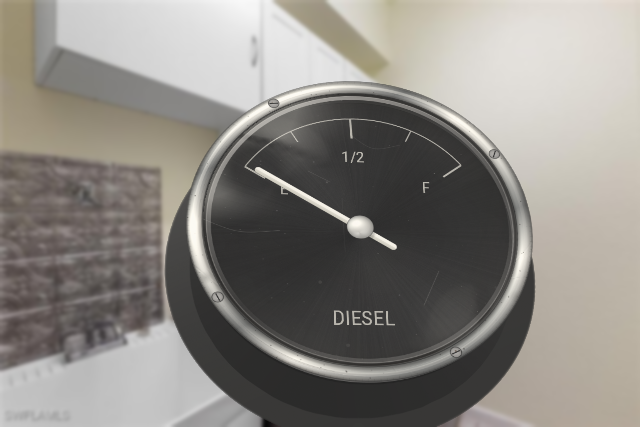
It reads **0**
